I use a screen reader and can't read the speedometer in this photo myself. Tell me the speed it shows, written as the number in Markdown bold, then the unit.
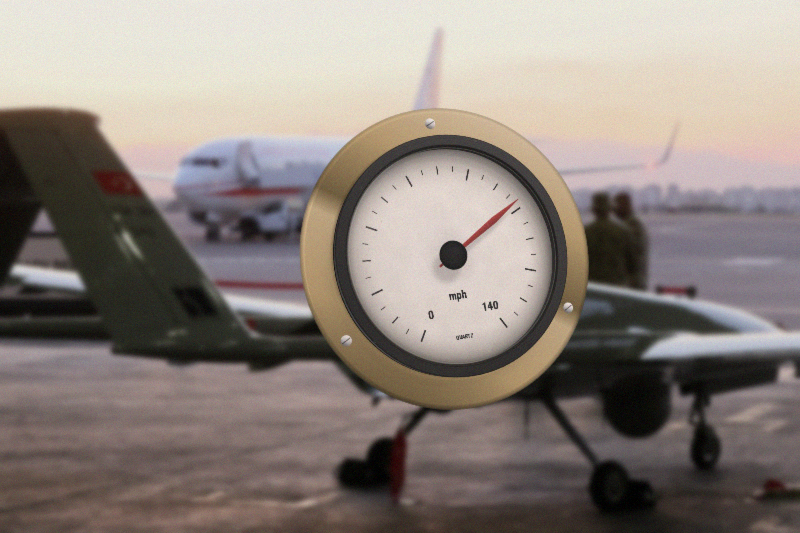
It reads **97.5** mph
